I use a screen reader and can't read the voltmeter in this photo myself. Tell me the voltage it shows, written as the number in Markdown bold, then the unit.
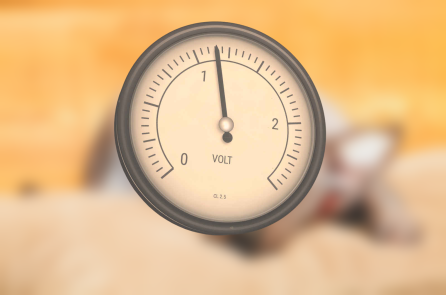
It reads **1.15** V
